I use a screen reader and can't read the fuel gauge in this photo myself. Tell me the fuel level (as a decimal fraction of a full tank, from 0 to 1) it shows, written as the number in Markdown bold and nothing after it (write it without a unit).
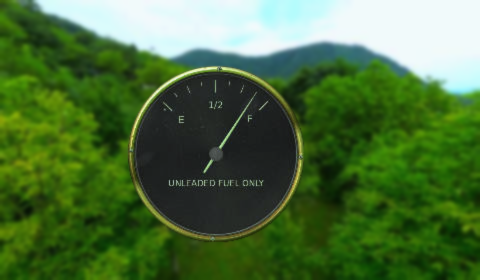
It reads **0.875**
